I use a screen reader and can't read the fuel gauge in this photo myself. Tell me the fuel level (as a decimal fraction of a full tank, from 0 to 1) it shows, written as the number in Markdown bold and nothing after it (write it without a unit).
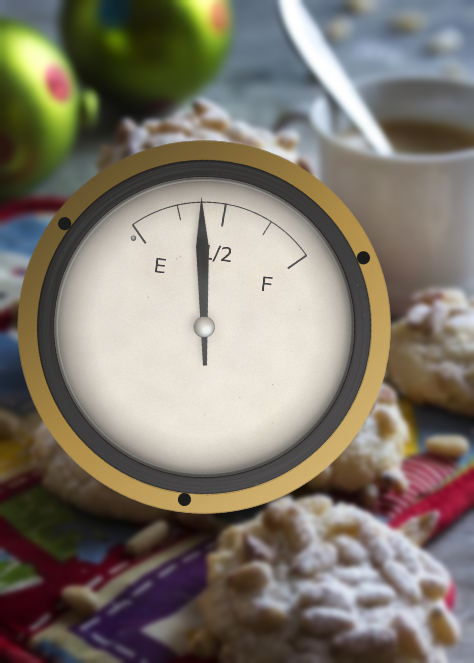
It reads **0.375**
